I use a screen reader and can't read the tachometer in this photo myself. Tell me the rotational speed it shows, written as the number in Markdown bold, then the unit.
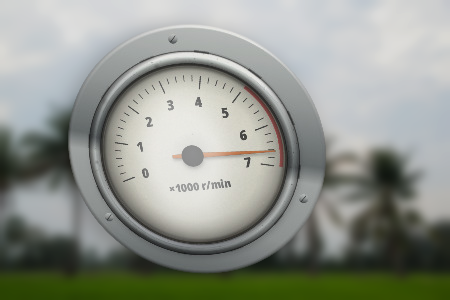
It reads **6600** rpm
